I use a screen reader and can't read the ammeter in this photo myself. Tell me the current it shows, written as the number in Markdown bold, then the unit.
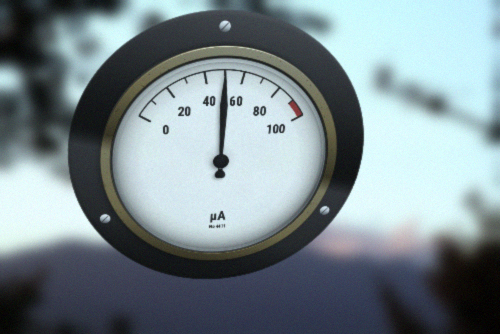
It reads **50** µA
